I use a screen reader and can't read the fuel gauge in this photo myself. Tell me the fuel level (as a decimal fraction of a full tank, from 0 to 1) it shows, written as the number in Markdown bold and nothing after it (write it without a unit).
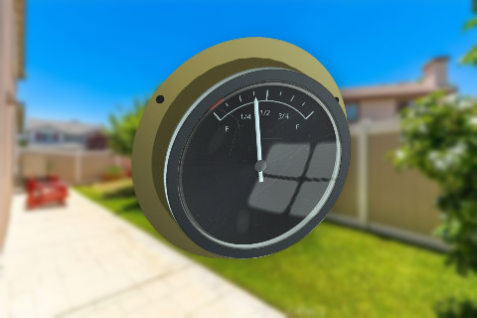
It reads **0.375**
